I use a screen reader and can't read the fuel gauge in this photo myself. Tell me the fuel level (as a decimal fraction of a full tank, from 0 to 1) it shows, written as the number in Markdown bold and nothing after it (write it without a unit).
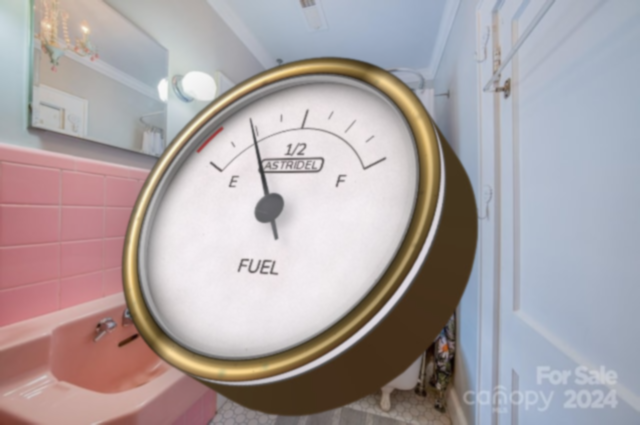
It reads **0.25**
